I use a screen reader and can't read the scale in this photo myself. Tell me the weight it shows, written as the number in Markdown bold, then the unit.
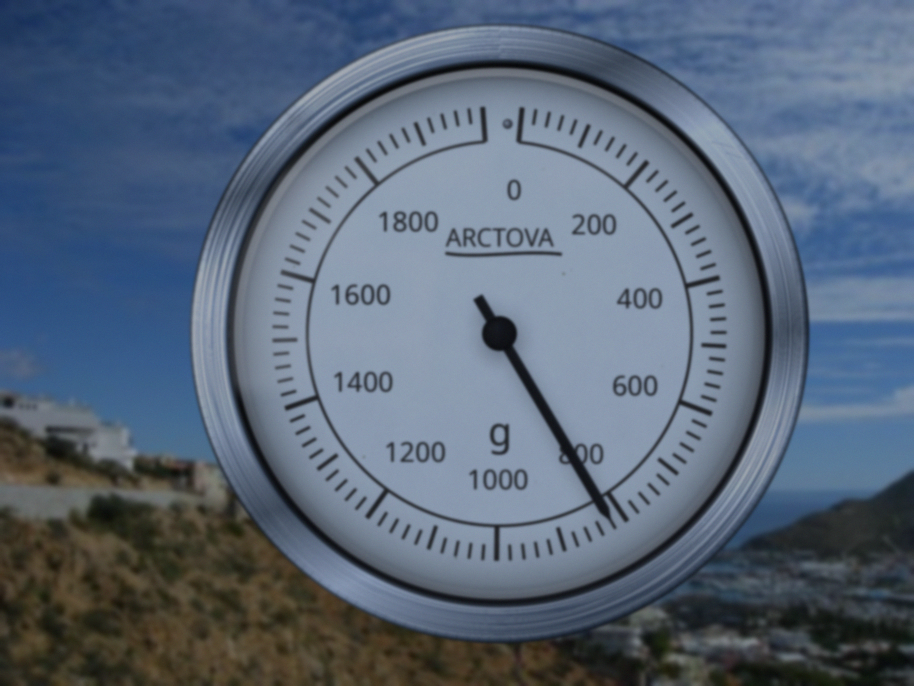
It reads **820** g
